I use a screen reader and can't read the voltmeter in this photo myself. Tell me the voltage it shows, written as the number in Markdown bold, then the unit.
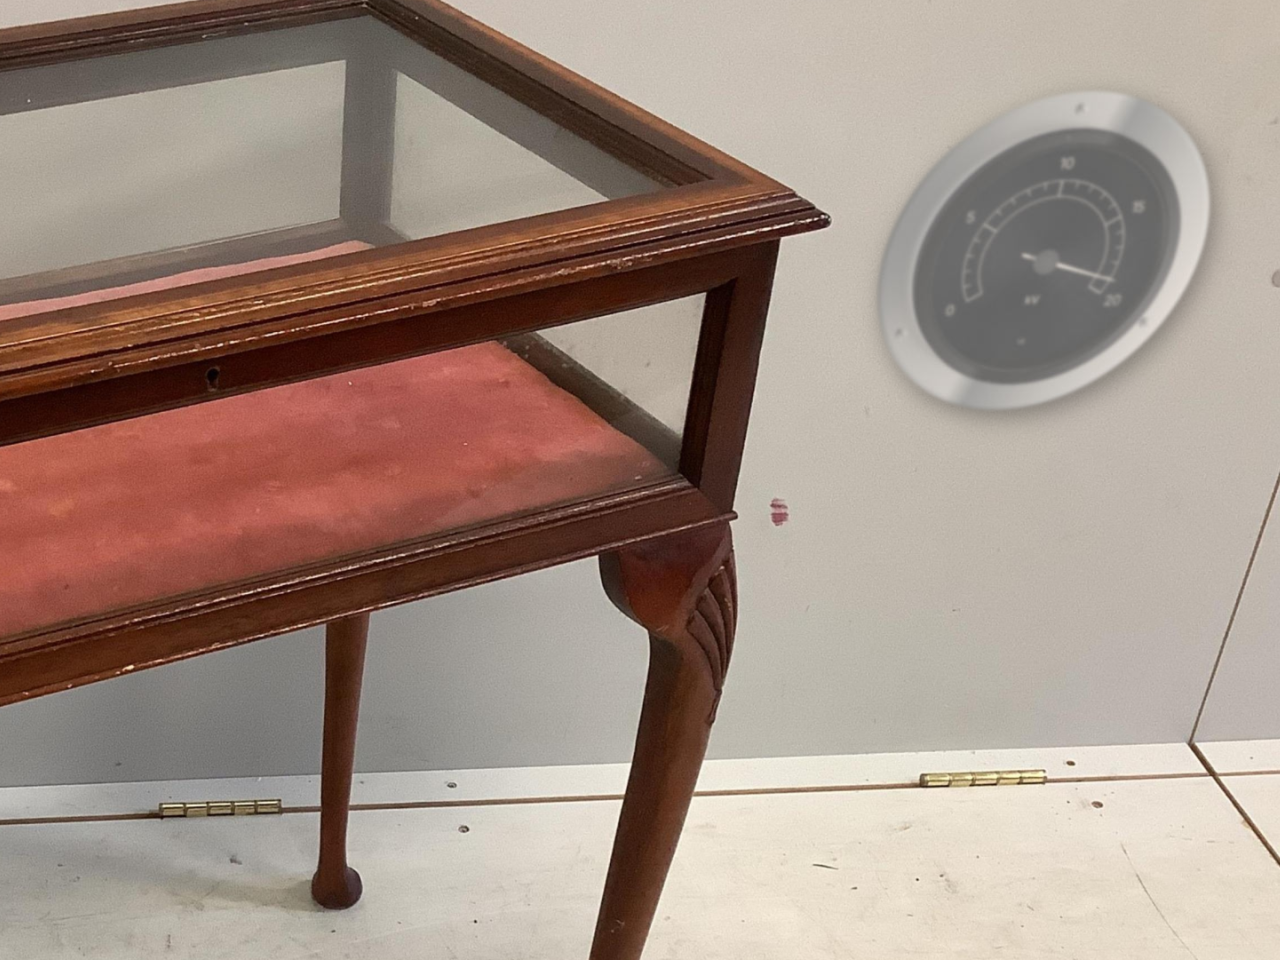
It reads **19** kV
